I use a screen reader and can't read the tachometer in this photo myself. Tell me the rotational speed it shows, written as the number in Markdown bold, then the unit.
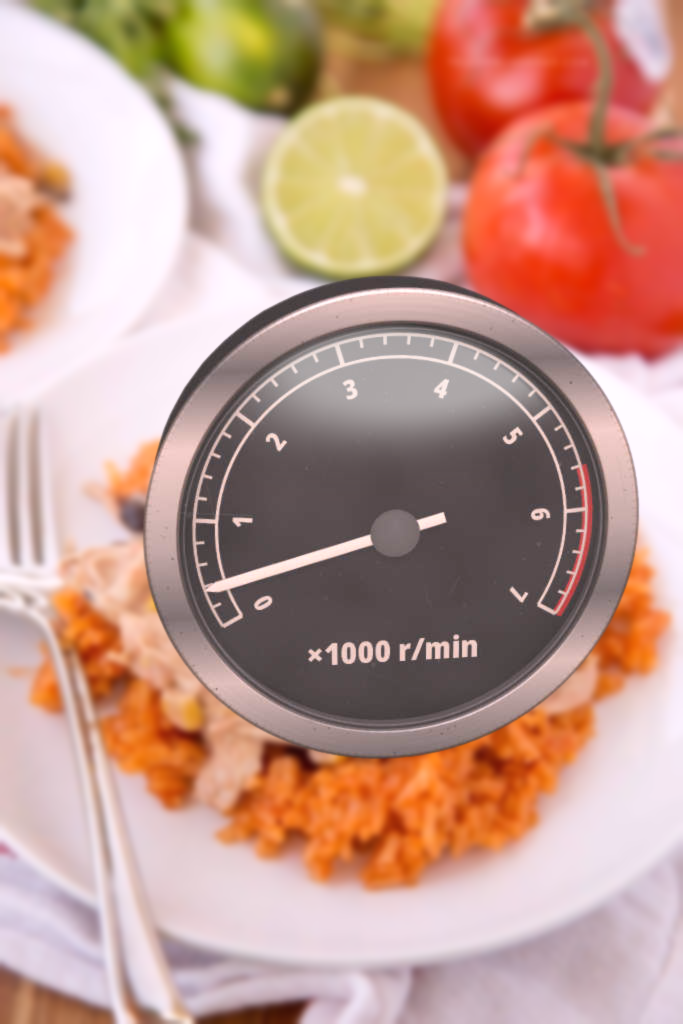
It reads **400** rpm
